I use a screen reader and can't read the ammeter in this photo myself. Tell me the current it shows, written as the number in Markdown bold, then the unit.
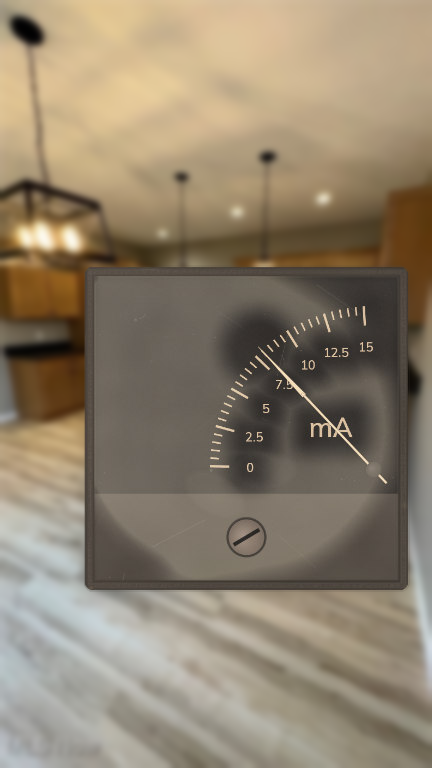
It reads **8** mA
